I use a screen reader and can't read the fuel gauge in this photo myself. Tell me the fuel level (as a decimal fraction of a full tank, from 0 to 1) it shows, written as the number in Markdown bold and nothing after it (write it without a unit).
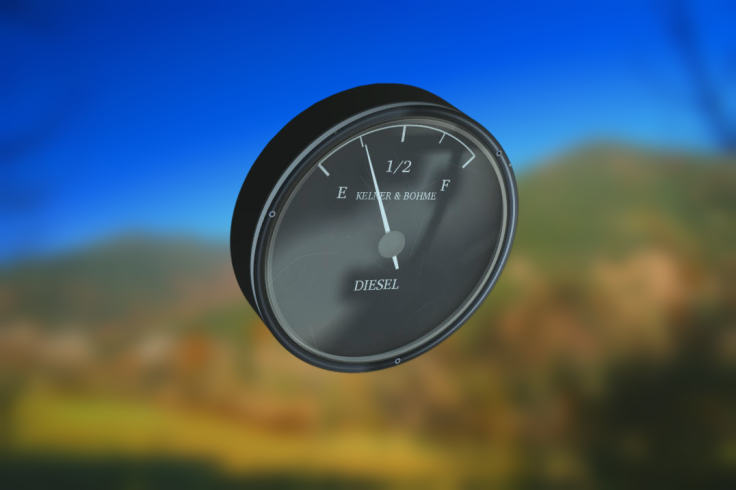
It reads **0.25**
